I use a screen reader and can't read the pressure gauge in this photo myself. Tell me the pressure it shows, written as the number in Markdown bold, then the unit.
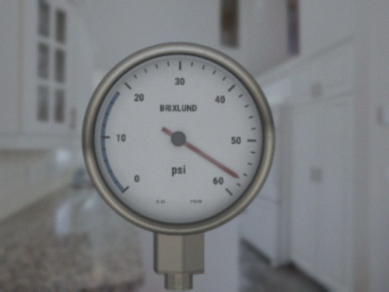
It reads **57** psi
